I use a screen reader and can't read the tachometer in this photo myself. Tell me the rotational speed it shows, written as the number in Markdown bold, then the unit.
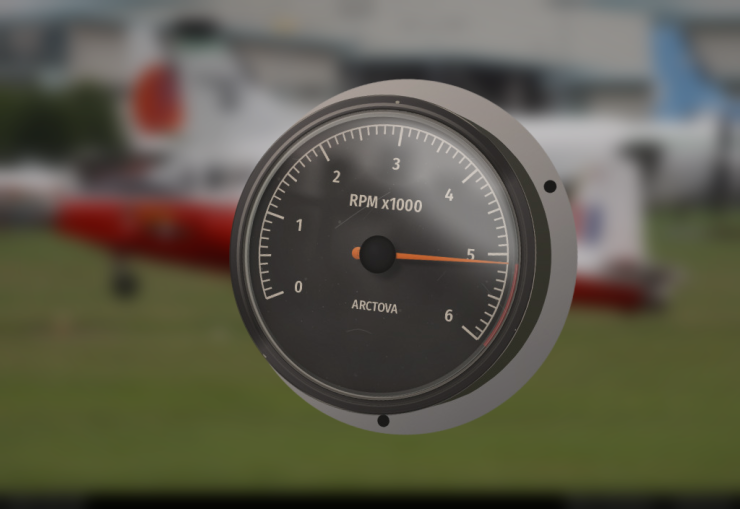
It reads **5100** rpm
